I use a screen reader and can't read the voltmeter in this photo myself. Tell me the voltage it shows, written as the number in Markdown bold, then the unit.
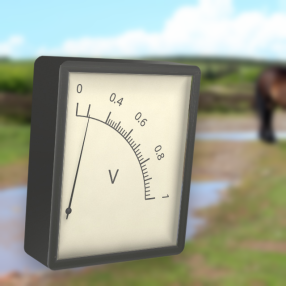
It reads **0.2** V
